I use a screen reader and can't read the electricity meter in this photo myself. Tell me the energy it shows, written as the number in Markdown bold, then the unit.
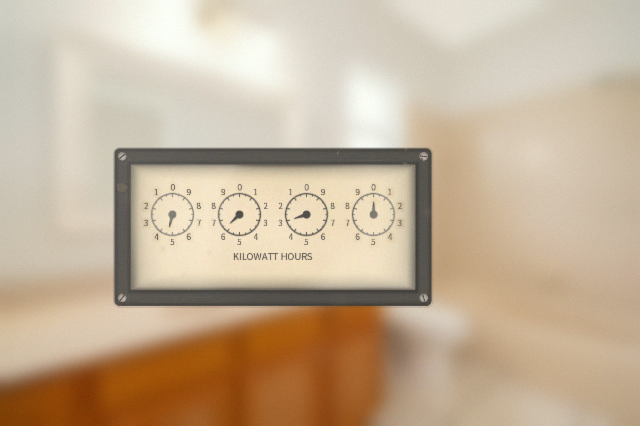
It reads **4630** kWh
